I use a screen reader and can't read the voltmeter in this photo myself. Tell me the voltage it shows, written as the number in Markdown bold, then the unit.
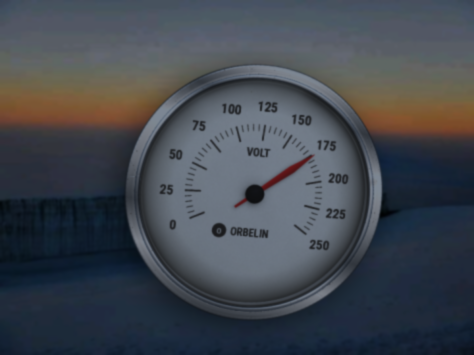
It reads **175** V
